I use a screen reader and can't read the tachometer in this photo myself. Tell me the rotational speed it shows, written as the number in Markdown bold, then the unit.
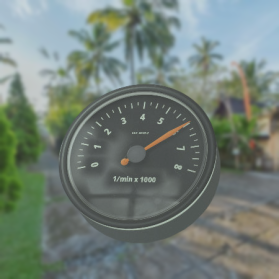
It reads **6000** rpm
